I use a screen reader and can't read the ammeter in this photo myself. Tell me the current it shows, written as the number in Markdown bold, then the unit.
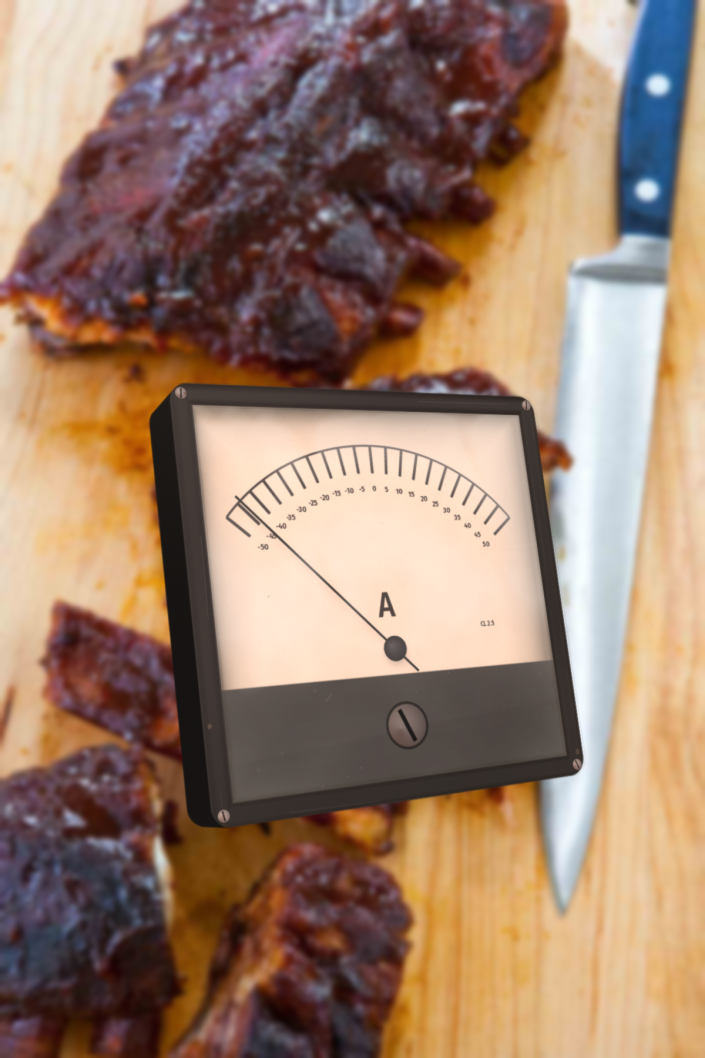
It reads **-45** A
